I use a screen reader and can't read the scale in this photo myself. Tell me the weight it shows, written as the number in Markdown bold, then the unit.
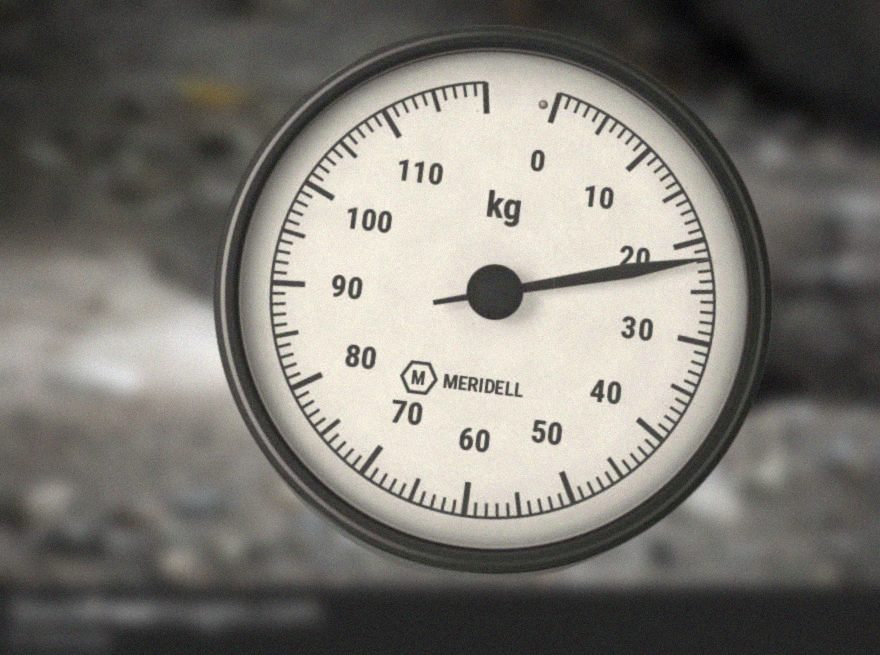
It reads **22** kg
